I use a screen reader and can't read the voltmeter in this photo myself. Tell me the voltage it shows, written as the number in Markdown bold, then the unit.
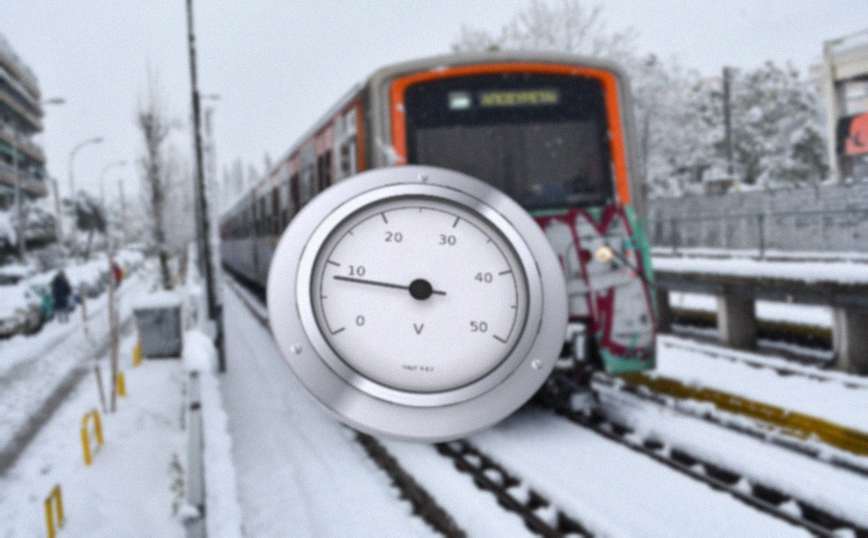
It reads **7.5** V
